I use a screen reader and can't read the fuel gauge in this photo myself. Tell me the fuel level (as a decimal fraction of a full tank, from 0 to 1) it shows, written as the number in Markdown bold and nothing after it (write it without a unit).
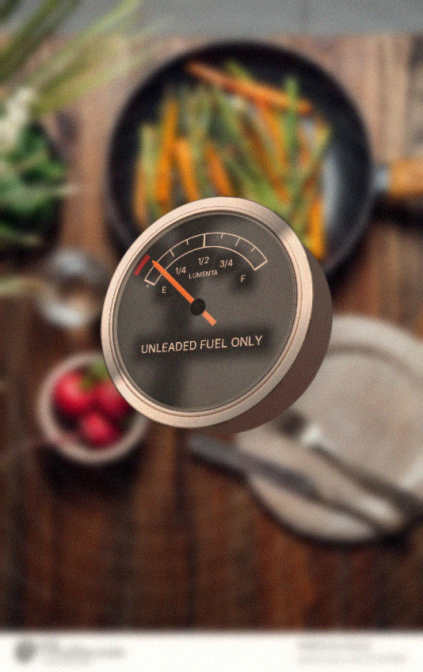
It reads **0.125**
